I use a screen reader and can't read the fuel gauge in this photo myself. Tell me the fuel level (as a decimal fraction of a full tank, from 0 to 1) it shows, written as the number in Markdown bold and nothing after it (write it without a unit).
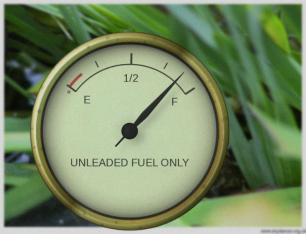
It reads **0.875**
